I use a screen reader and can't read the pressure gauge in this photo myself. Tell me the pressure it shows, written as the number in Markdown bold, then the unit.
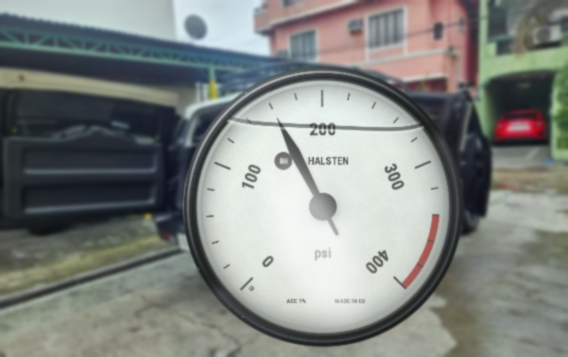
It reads **160** psi
